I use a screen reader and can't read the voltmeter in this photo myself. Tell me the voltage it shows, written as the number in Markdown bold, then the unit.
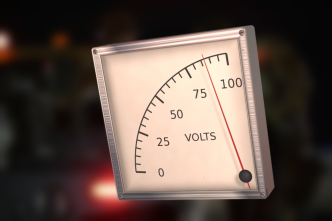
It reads **87.5** V
